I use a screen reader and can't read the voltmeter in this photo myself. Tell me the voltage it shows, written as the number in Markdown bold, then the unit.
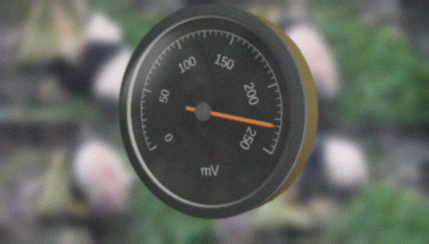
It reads **230** mV
